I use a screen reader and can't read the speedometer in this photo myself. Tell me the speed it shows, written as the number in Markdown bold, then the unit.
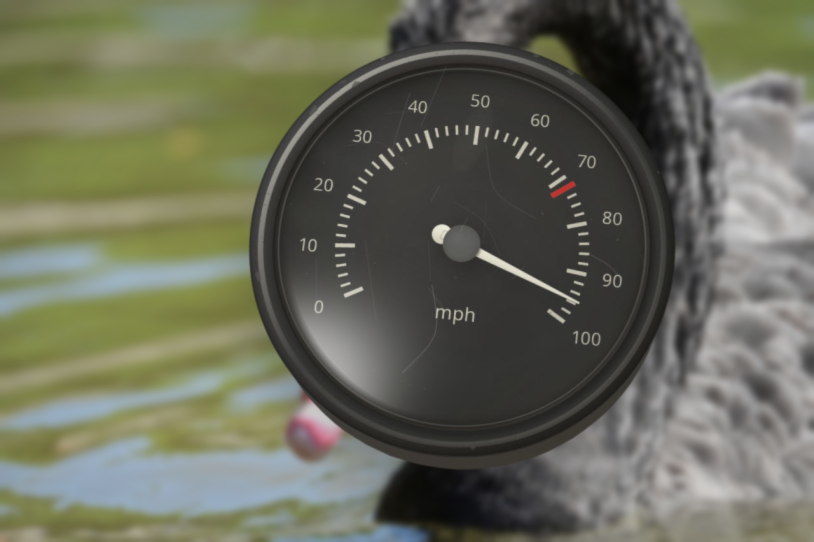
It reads **96** mph
